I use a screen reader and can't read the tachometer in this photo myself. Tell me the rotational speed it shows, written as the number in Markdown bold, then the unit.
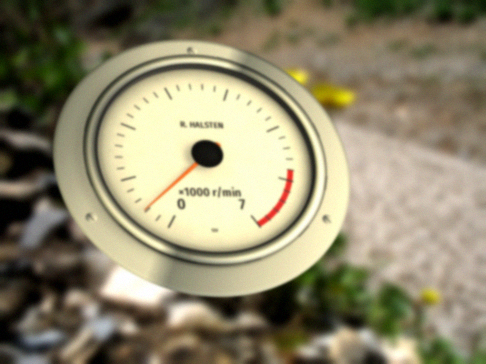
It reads **400** rpm
